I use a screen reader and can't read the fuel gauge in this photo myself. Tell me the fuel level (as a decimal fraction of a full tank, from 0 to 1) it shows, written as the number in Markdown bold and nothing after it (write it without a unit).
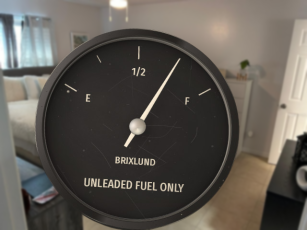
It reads **0.75**
